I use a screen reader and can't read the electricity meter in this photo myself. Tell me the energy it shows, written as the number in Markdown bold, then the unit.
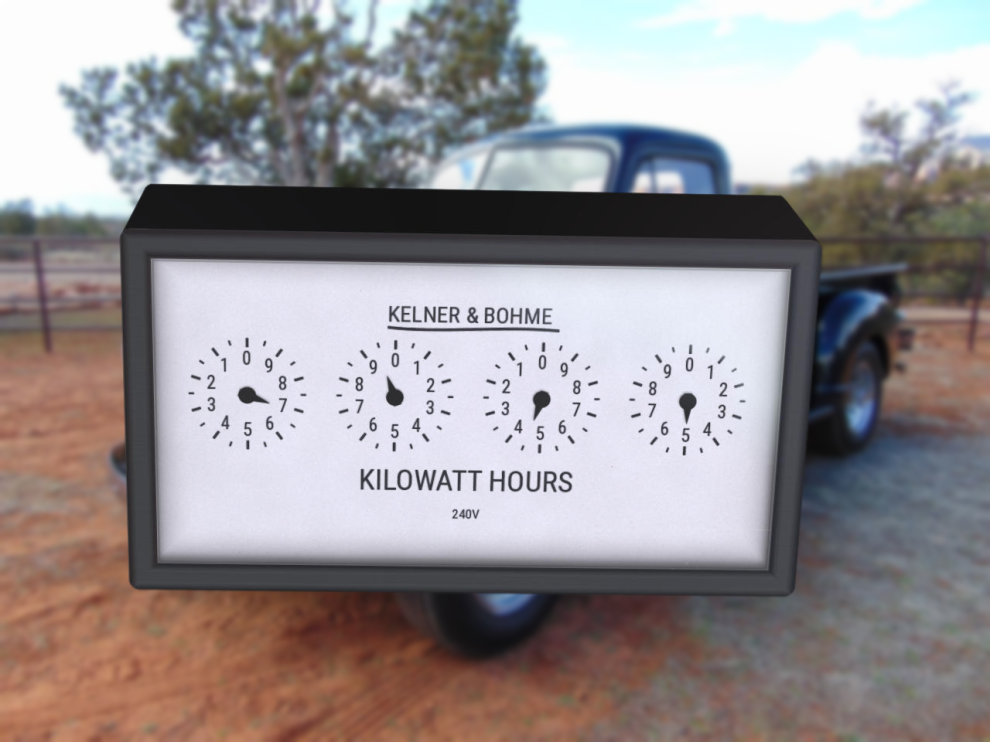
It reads **6945** kWh
